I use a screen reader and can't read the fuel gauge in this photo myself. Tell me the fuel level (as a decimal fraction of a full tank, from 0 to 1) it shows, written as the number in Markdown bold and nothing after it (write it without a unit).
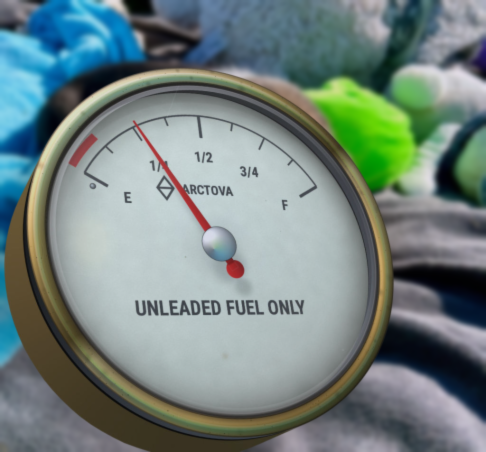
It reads **0.25**
